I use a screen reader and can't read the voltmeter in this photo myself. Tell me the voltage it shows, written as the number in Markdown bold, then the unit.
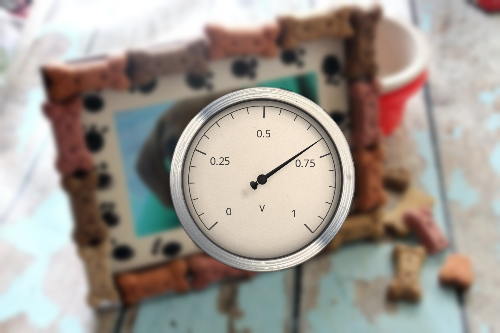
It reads **0.7** V
